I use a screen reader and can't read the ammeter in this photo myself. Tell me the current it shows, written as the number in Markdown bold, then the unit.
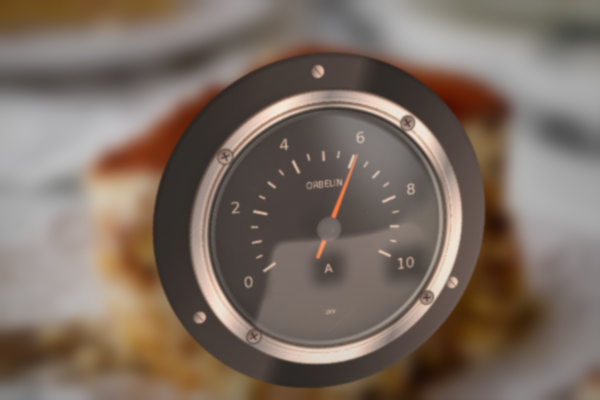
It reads **6** A
